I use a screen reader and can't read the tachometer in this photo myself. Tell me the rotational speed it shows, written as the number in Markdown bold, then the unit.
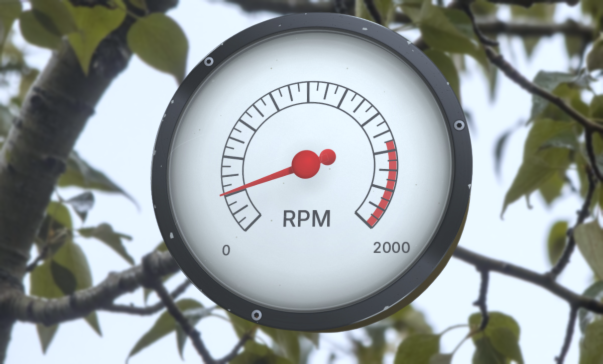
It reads **200** rpm
